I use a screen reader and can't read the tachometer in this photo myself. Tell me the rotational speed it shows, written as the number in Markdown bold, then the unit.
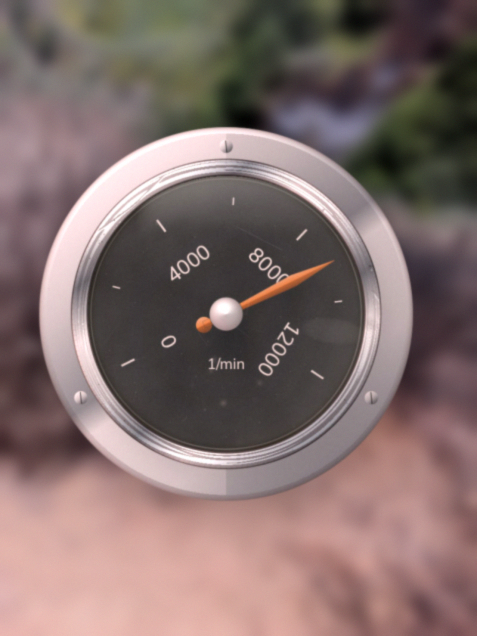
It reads **9000** rpm
